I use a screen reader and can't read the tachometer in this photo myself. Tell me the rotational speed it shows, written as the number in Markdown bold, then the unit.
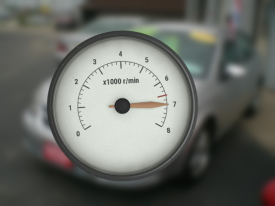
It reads **7000** rpm
